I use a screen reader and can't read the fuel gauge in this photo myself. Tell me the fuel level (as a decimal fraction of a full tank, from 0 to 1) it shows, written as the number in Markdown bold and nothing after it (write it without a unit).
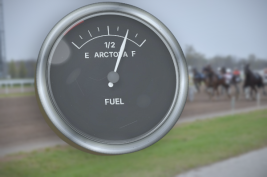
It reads **0.75**
